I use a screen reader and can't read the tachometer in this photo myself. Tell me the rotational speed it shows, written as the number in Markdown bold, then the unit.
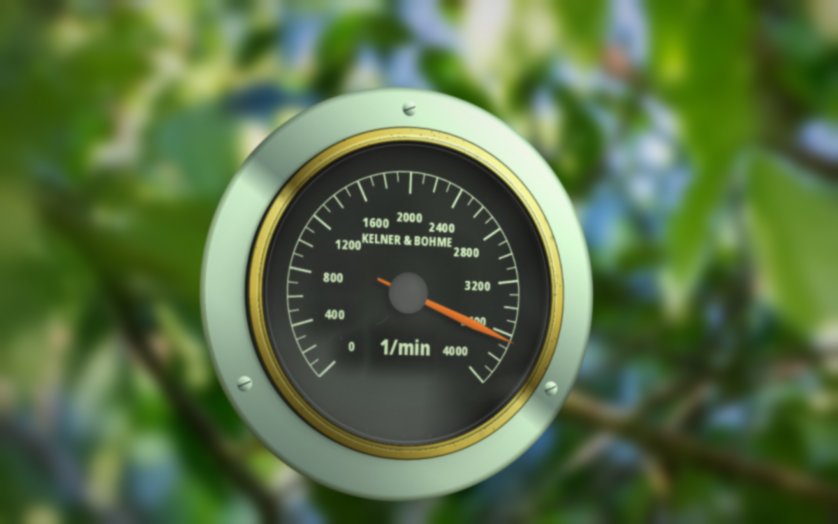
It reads **3650** rpm
